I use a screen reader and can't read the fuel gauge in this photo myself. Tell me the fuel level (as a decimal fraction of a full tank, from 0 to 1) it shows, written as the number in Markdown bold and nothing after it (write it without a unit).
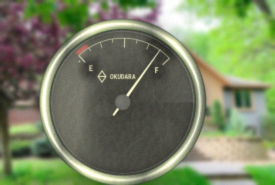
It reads **0.875**
